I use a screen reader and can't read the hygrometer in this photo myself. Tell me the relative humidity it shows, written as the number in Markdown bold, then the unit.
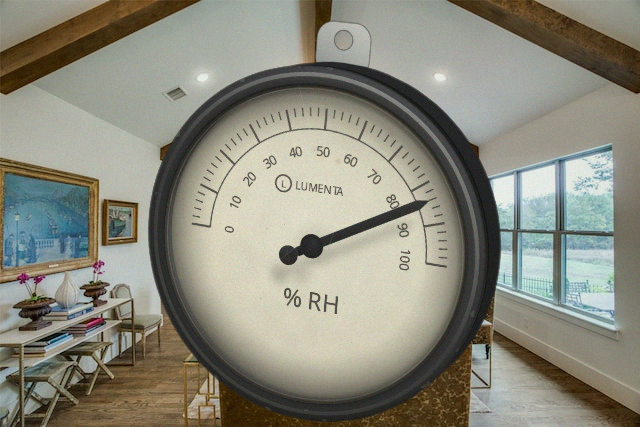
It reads **84** %
